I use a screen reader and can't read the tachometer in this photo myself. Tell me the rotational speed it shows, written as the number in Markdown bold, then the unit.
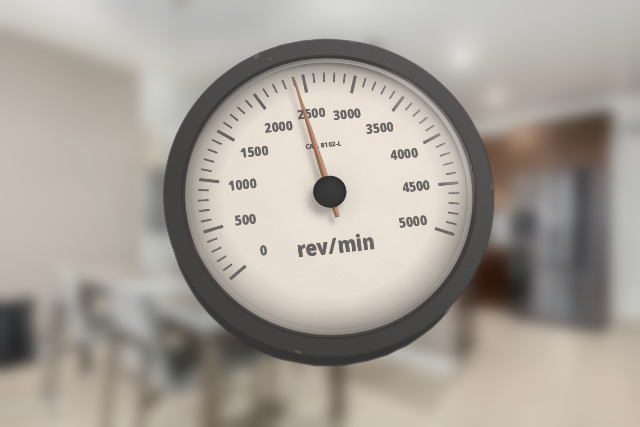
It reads **2400** rpm
